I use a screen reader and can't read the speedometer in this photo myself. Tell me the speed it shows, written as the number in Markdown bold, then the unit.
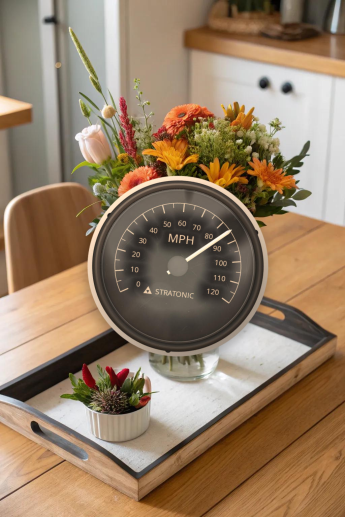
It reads **85** mph
